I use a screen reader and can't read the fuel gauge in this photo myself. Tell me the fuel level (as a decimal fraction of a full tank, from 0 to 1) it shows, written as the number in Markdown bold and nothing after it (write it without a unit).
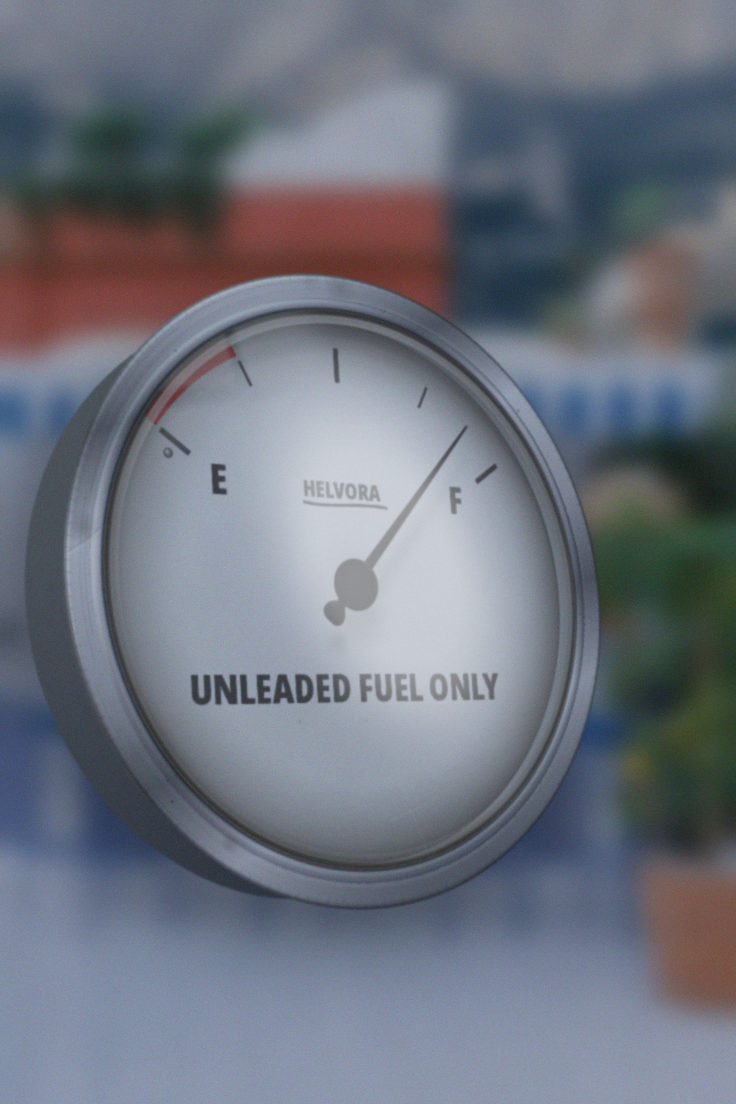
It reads **0.875**
